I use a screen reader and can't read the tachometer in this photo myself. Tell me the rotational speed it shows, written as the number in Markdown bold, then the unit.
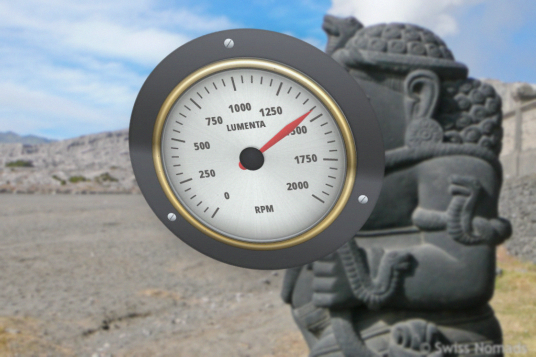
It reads **1450** rpm
